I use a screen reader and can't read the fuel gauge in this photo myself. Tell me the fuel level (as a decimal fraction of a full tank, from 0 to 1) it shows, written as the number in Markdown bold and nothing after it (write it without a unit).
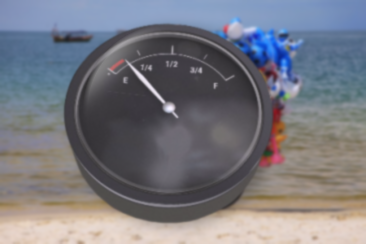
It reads **0.125**
